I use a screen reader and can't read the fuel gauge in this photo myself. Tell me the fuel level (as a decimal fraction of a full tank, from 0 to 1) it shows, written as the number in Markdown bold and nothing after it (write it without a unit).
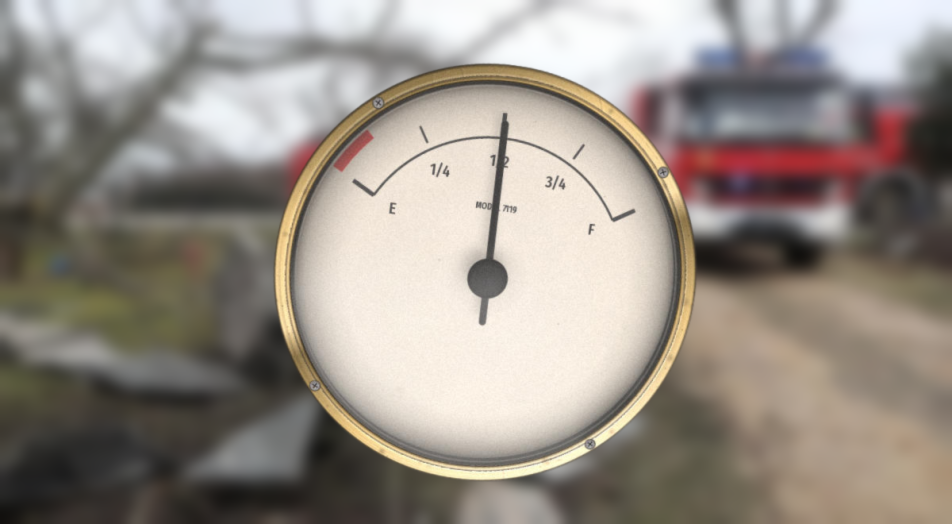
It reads **0.5**
